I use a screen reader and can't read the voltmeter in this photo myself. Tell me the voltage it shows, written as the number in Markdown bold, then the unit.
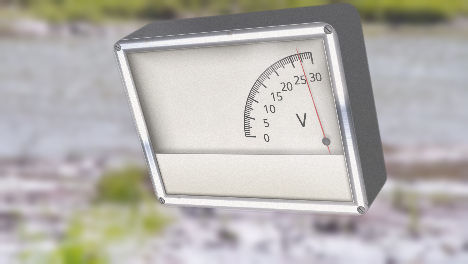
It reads **27.5** V
